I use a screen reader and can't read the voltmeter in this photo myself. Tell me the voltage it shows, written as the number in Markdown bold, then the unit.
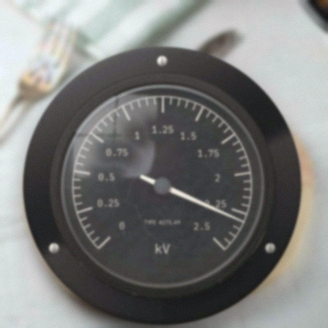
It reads **2.3** kV
